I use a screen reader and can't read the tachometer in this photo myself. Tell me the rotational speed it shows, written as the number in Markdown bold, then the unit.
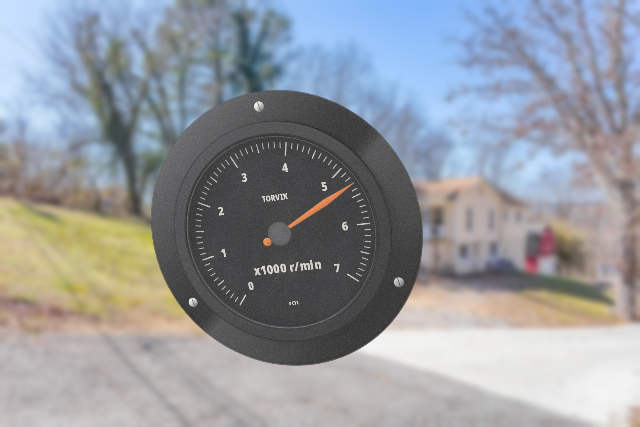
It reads **5300** rpm
